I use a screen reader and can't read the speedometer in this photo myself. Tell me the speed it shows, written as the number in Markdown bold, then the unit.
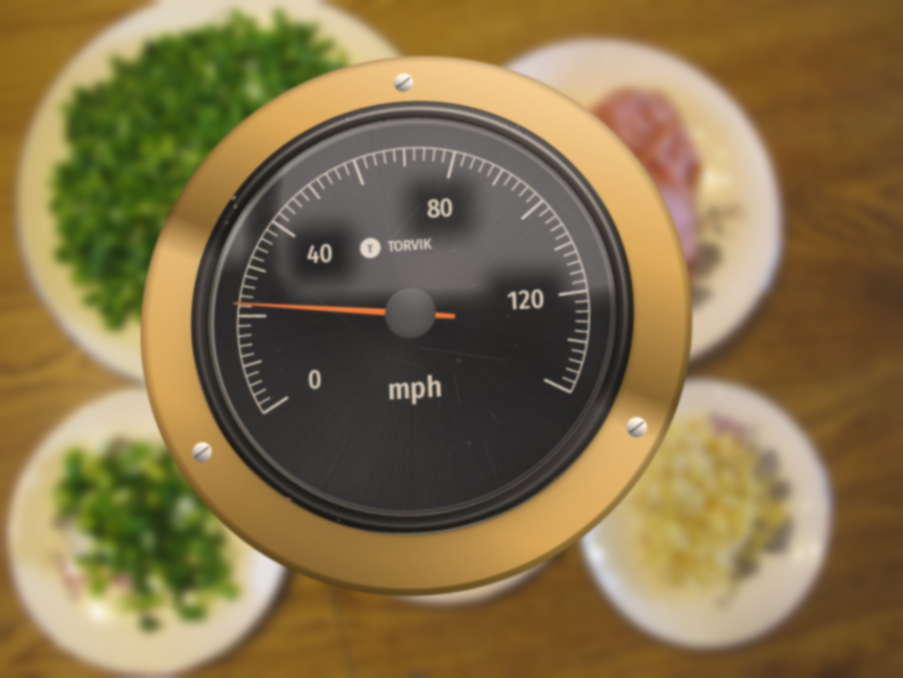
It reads **22** mph
